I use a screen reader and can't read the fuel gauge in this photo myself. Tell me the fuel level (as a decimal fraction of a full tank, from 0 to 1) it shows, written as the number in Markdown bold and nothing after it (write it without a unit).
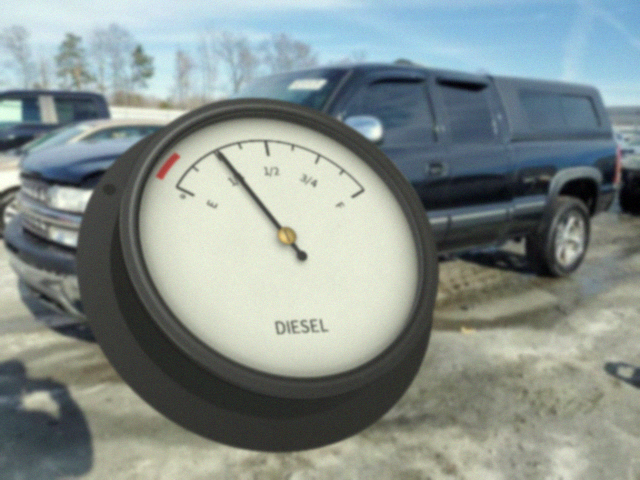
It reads **0.25**
